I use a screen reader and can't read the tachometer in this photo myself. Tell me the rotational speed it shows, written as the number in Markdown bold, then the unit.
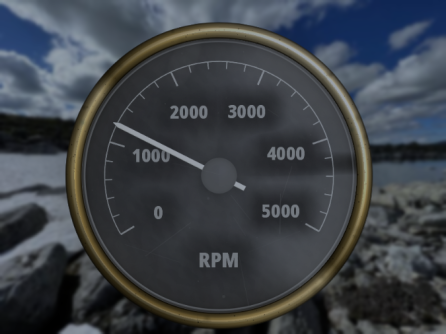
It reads **1200** rpm
